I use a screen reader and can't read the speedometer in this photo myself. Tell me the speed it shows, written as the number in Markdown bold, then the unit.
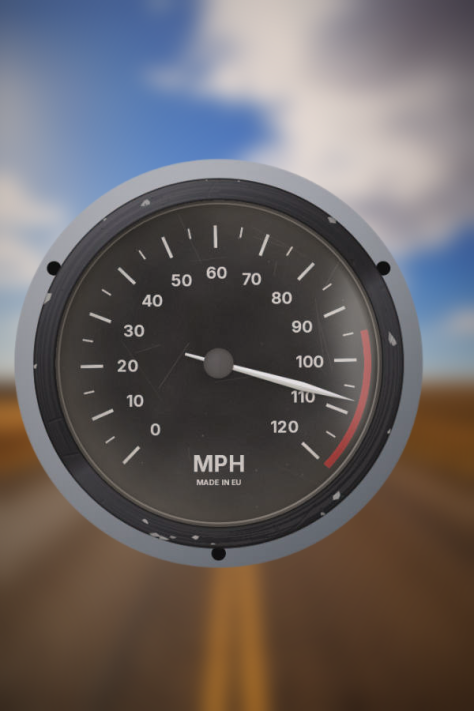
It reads **107.5** mph
